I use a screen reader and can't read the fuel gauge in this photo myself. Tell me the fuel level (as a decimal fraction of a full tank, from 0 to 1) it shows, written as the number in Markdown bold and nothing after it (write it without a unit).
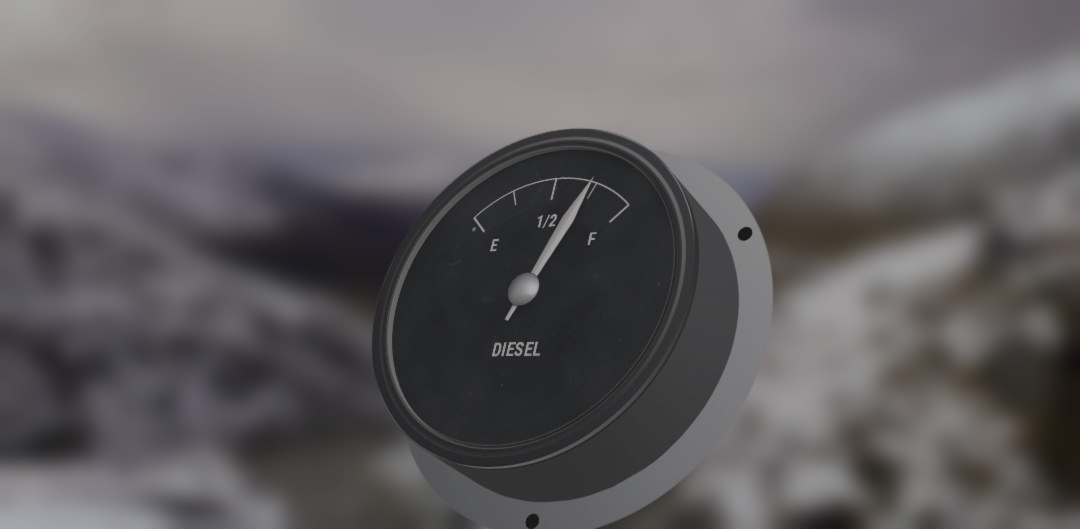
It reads **0.75**
